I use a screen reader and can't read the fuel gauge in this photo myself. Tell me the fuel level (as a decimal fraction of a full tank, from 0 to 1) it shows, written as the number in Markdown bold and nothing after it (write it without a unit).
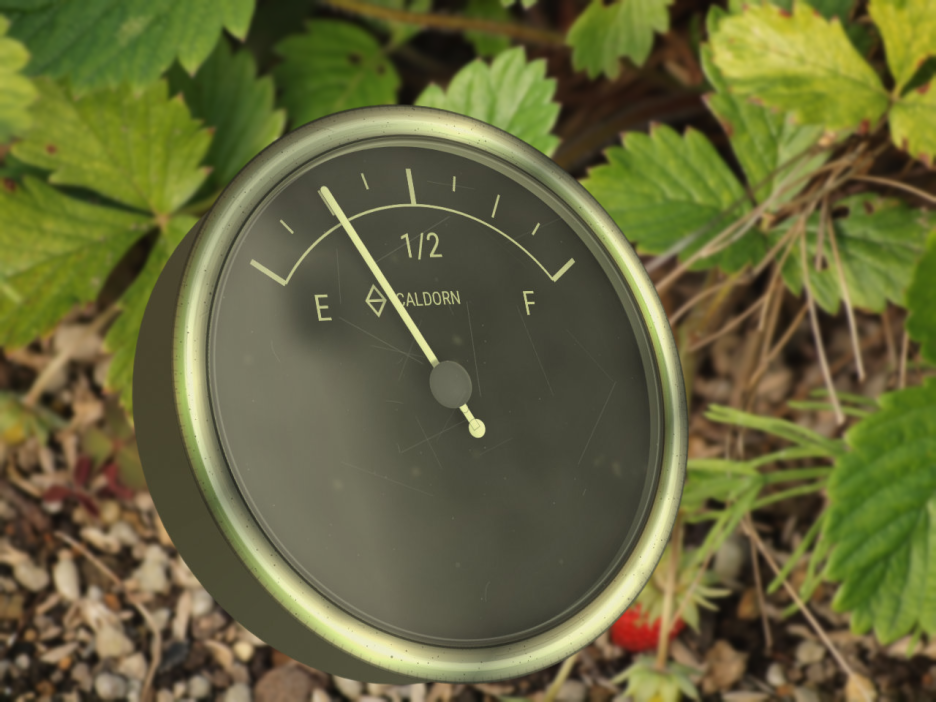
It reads **0.25**
